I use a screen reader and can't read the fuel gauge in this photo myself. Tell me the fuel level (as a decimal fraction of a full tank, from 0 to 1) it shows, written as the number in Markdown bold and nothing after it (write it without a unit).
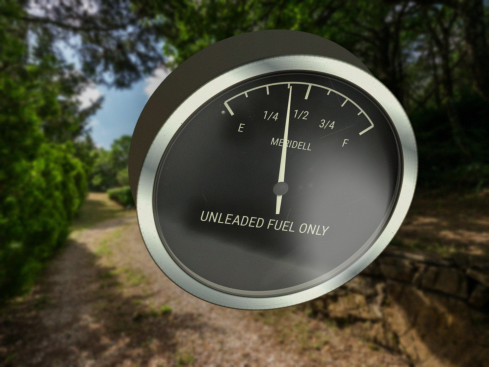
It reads **0.375**
